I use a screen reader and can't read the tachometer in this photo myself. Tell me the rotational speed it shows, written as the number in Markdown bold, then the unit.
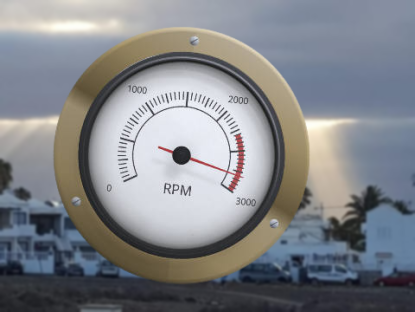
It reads **2800** rpm
